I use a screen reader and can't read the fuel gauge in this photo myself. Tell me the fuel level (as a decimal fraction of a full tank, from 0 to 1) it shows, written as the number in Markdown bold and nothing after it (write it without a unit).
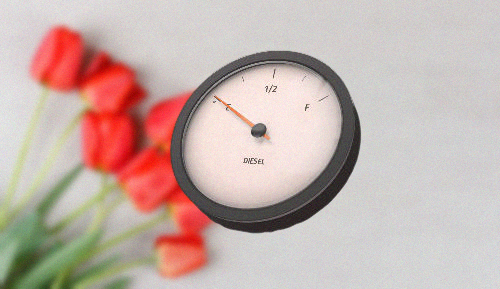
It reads **0**
